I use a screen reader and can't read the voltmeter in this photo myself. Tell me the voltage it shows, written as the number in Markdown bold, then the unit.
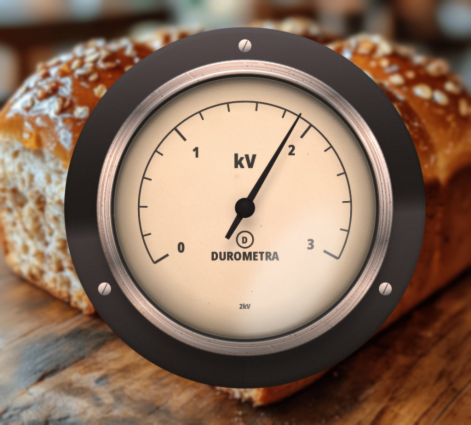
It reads **1.9** kV
